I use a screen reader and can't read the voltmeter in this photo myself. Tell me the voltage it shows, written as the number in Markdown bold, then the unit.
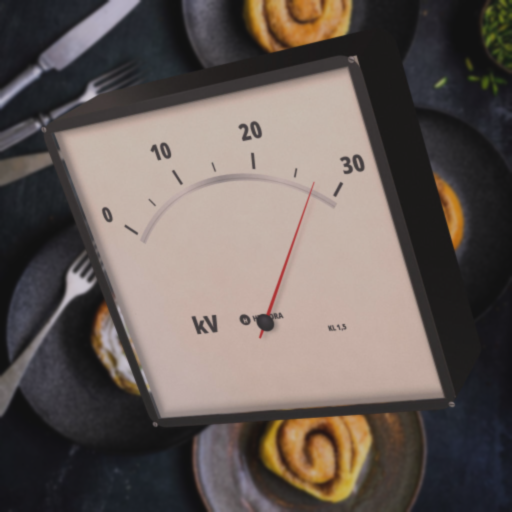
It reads **27.5** kV
